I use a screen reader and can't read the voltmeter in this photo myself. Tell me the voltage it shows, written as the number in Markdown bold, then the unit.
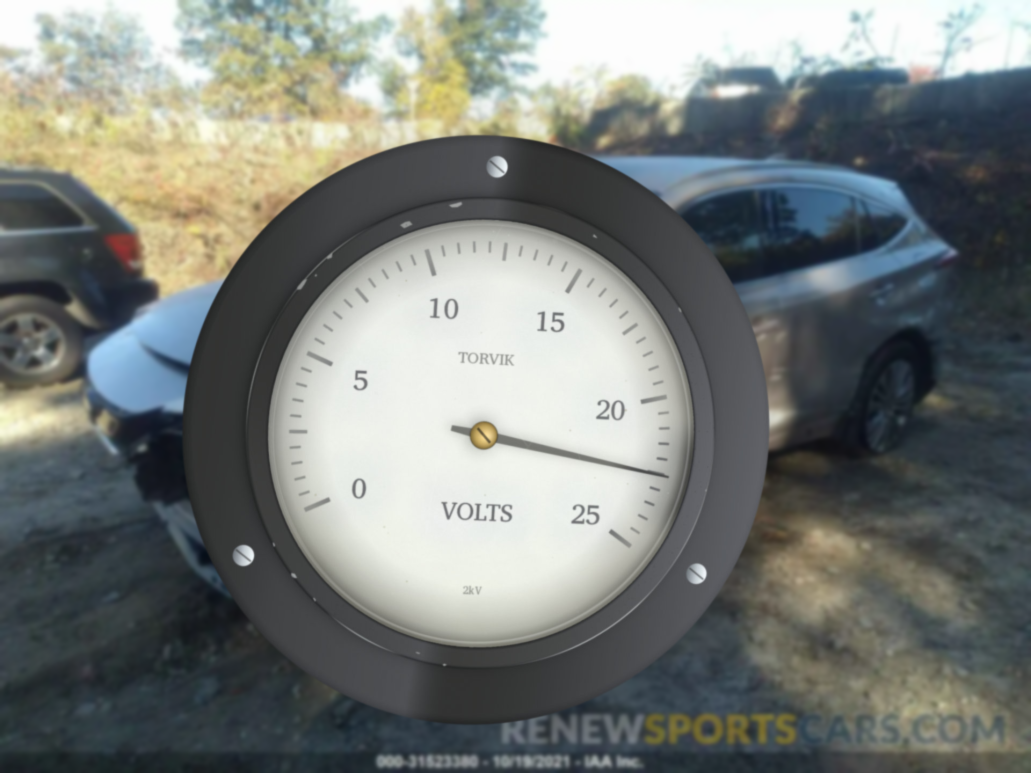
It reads **22.5** V
